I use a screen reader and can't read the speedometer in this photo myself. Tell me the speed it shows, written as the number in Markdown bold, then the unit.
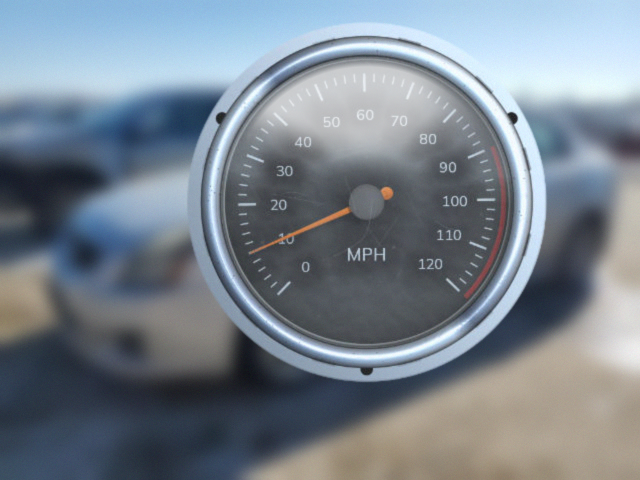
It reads **10** mph
